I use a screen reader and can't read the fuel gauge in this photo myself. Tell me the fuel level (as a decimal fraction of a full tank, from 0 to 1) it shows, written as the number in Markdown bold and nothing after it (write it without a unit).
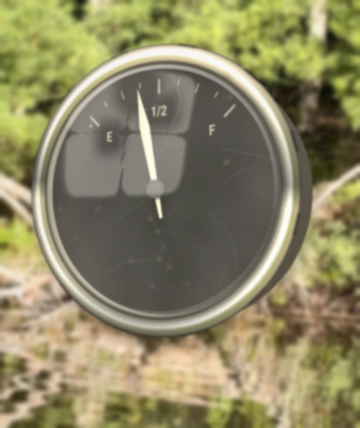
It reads **0.375**
